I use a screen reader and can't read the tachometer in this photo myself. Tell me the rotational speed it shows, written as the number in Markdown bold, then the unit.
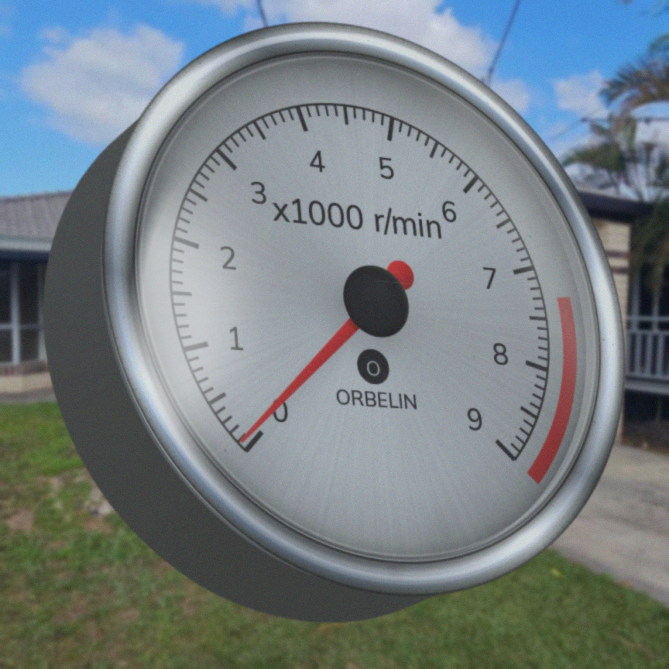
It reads **100** rpm
